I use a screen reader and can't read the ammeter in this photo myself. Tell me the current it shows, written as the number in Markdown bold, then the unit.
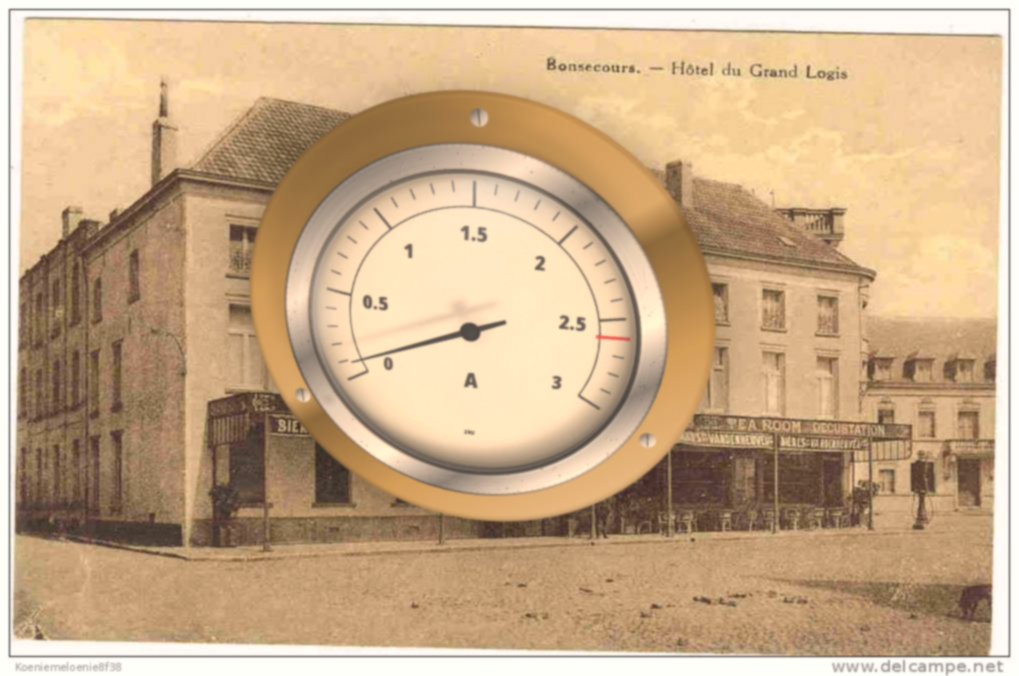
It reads **0.1** A
